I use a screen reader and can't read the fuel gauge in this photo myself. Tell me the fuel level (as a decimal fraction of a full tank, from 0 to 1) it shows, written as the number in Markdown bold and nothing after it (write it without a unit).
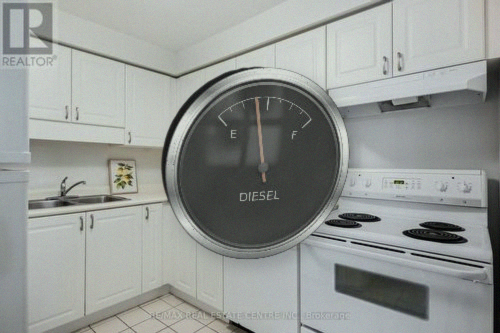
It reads **0.375**
